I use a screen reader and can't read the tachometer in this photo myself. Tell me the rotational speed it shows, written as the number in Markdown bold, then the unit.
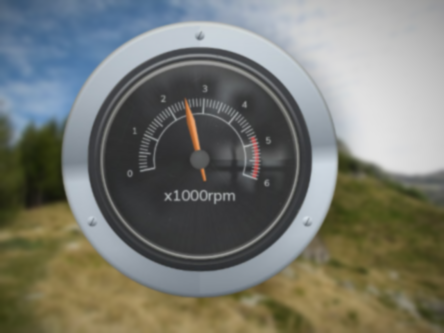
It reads **2500** rpm
